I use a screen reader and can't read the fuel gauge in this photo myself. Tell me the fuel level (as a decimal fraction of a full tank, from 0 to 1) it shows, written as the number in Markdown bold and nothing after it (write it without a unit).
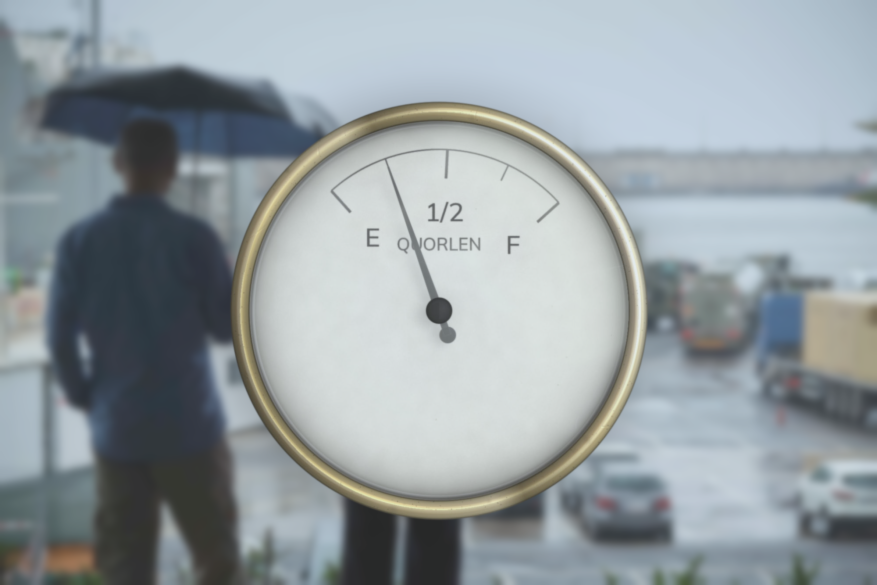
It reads **0.25**
